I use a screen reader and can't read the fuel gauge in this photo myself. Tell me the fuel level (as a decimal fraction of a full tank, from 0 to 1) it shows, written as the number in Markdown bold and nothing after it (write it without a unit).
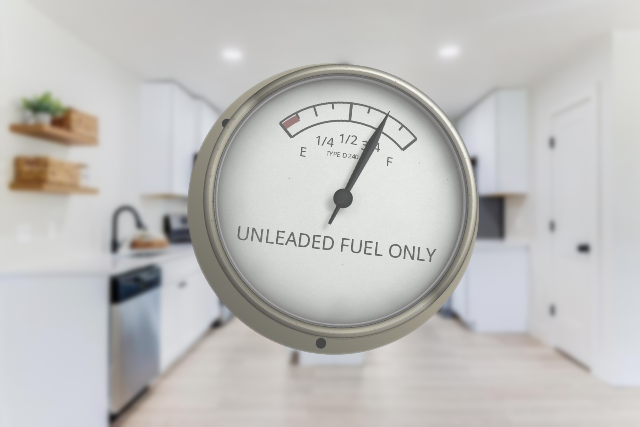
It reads **0.75**
